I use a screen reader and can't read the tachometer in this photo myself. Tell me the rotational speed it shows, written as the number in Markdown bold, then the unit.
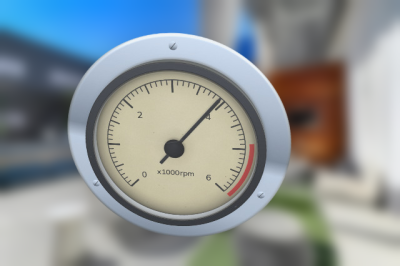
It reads **3900** rpm
